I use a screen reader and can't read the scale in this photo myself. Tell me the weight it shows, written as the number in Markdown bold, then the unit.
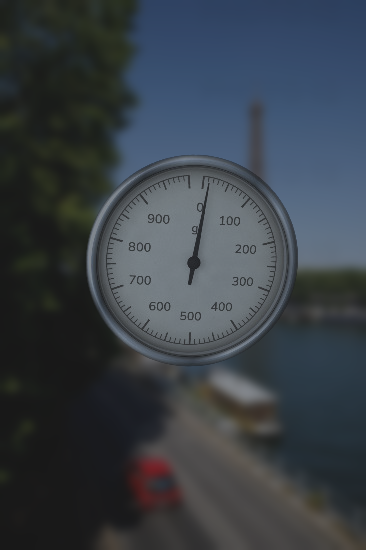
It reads **10** g
